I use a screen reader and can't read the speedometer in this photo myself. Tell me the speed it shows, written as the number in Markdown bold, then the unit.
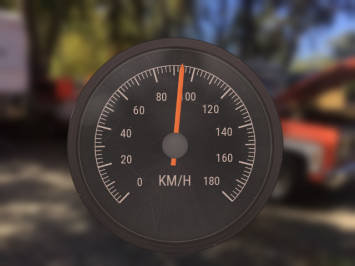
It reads **94** km/h
